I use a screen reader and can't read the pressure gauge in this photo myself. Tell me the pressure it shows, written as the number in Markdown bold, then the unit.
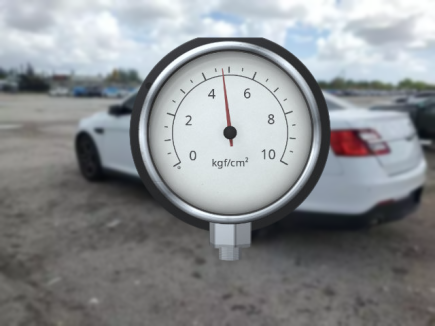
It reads **4.75** kg/cm²
